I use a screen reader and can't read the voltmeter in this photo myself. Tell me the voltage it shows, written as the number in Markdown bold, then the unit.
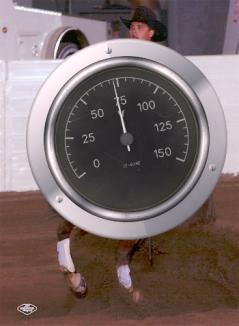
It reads **72.5** V
